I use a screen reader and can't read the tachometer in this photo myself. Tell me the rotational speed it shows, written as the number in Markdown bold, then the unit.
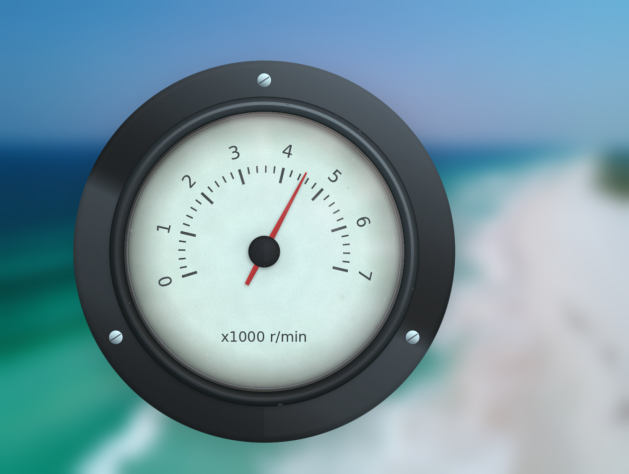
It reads **4500** rpm
